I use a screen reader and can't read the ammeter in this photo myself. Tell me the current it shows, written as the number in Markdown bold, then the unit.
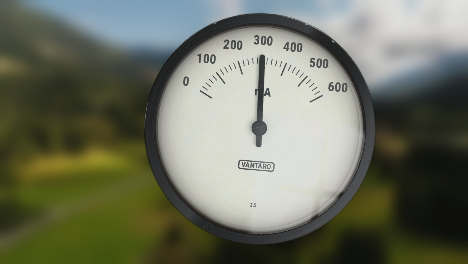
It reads **300** mA
